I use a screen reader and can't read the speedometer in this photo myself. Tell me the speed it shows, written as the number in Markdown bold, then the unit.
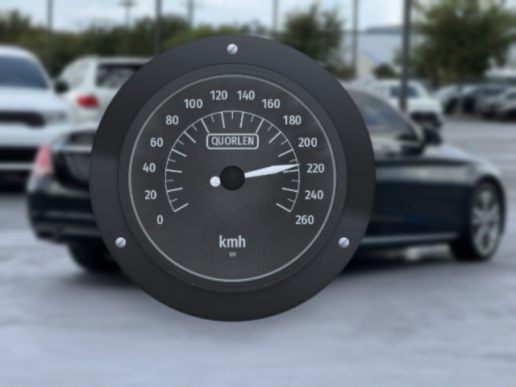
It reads **215** km/h
